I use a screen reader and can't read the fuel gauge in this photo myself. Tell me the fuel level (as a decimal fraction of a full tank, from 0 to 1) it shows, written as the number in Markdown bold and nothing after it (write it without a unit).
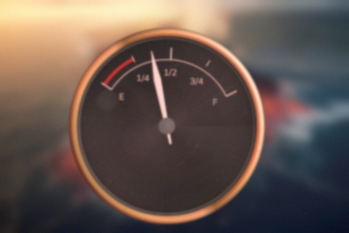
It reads **0.375**
